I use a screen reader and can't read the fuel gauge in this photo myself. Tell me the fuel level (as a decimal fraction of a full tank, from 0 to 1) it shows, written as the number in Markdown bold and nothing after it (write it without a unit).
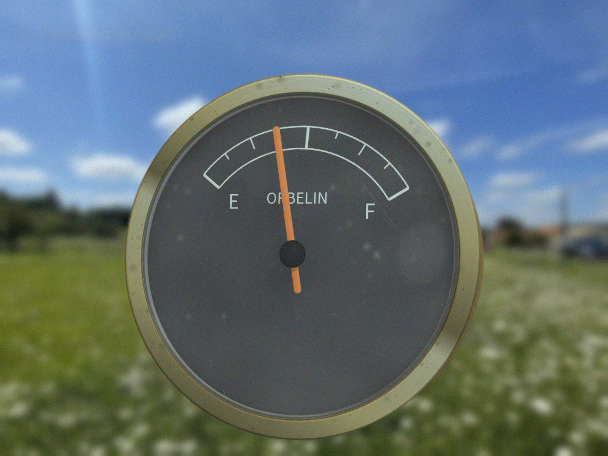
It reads **0.375**
